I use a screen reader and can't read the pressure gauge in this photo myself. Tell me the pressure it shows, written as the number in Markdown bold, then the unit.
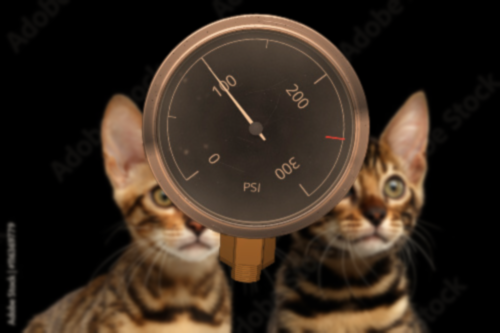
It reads **100** psi
